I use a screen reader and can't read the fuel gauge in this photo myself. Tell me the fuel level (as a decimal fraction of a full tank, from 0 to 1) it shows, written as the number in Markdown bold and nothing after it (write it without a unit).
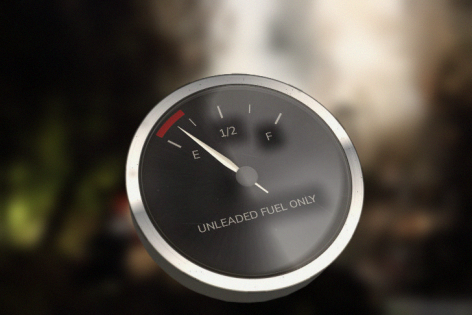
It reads **0.125**
